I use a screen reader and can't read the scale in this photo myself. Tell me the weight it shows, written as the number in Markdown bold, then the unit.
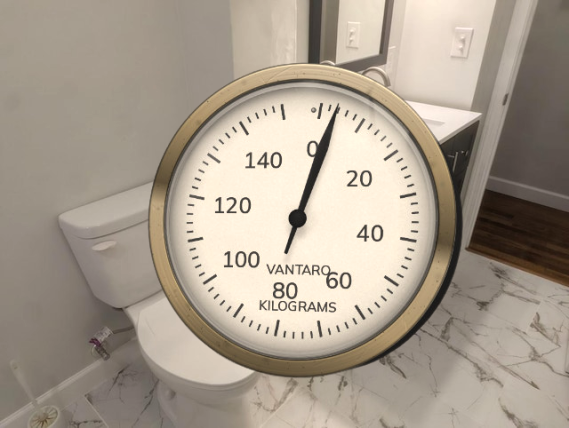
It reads **4** kg
